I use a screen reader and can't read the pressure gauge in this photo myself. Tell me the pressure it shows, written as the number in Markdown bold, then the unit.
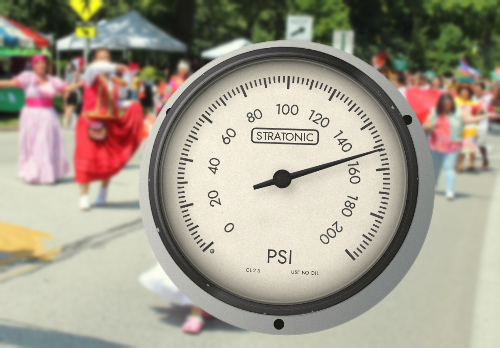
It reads **152** psi
